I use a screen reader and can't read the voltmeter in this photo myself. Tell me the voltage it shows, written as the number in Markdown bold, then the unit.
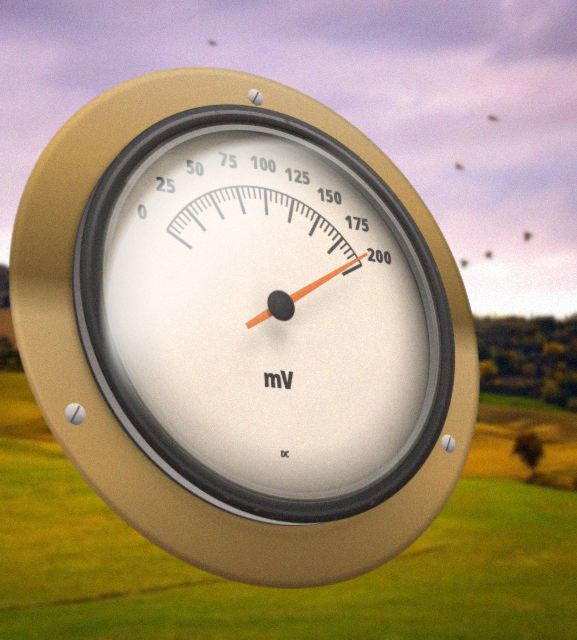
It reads **195** mV
